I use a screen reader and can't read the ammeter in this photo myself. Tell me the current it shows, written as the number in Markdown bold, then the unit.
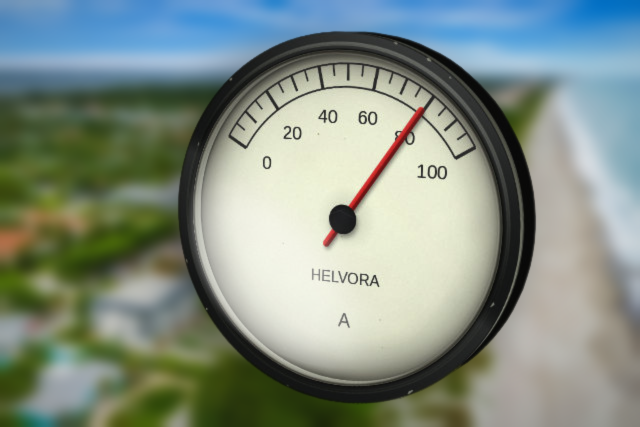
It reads **80** A
